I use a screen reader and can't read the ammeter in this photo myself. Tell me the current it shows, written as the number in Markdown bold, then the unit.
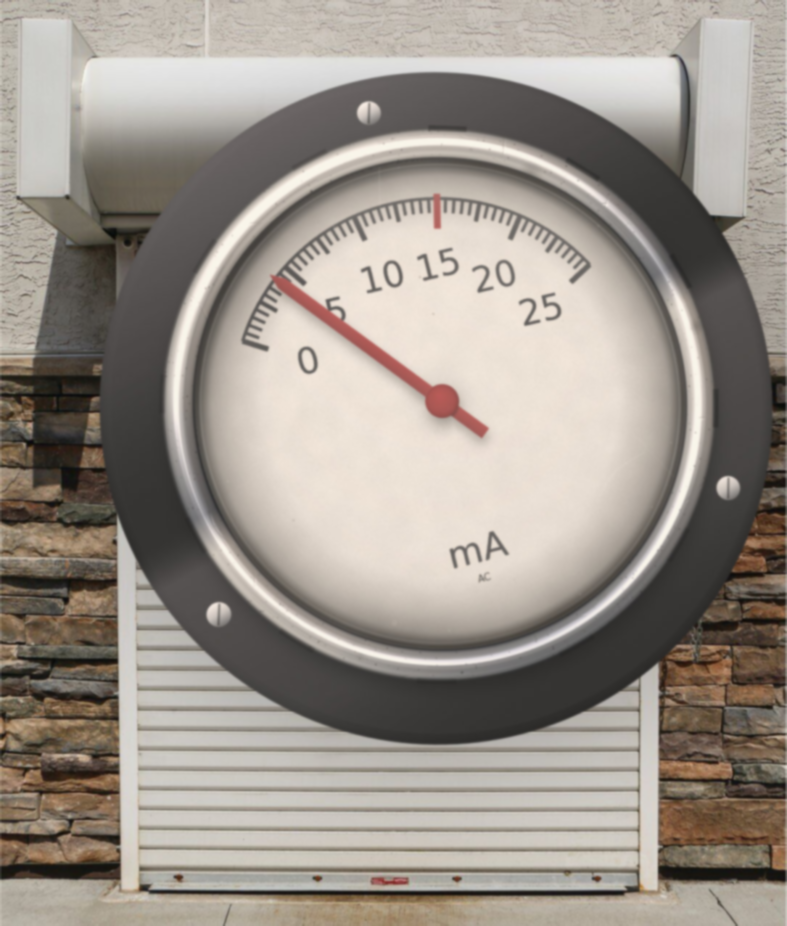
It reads **4** mA
